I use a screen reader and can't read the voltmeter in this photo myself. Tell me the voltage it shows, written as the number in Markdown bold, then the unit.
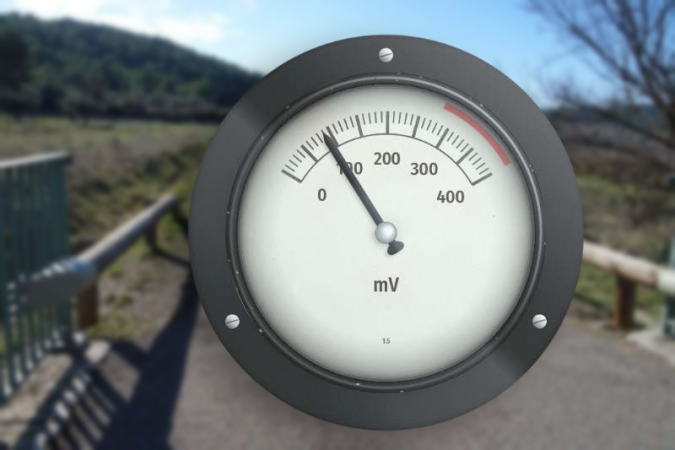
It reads **90** mV
